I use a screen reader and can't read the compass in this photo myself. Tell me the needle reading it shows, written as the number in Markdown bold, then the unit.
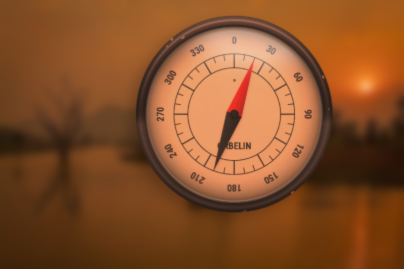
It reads **20** °
